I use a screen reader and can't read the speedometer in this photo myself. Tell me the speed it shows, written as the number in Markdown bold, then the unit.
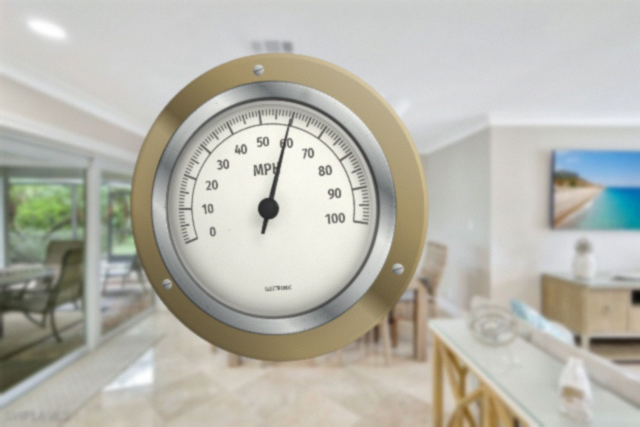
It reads **60** mph
